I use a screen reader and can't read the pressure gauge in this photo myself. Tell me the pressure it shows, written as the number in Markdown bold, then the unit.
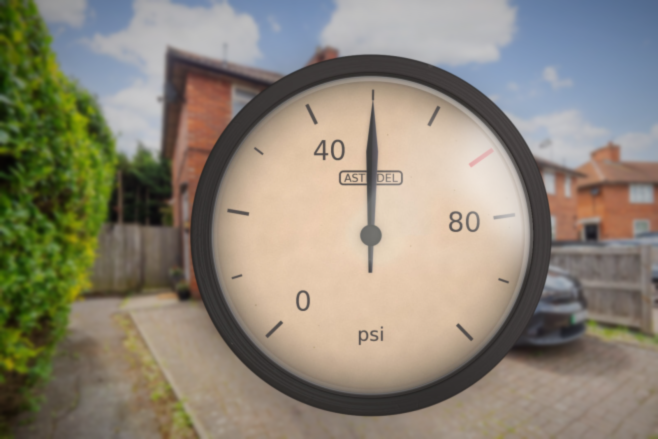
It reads **50** psi
